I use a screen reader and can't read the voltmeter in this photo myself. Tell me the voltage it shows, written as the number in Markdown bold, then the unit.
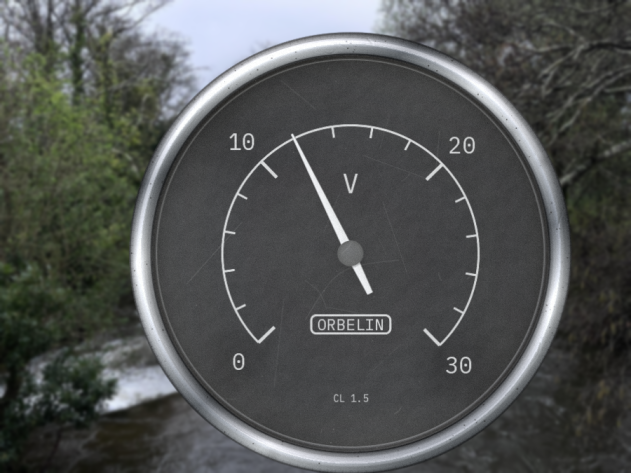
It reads **12** V
